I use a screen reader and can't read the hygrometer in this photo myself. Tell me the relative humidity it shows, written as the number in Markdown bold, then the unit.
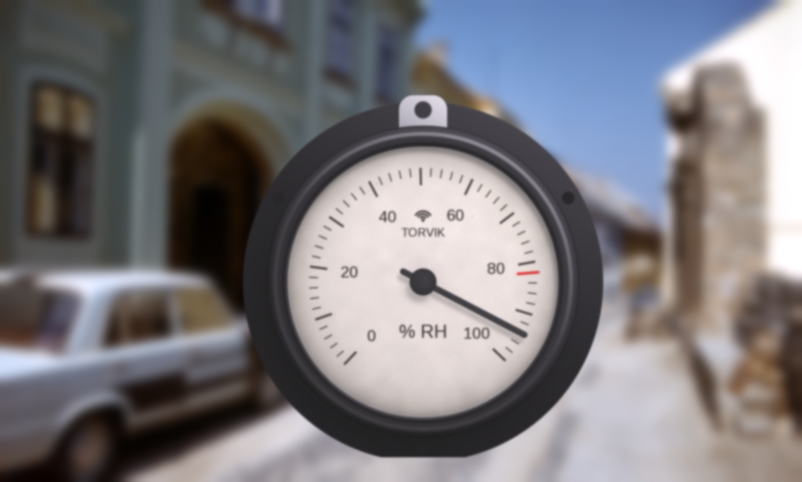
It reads **94** %
